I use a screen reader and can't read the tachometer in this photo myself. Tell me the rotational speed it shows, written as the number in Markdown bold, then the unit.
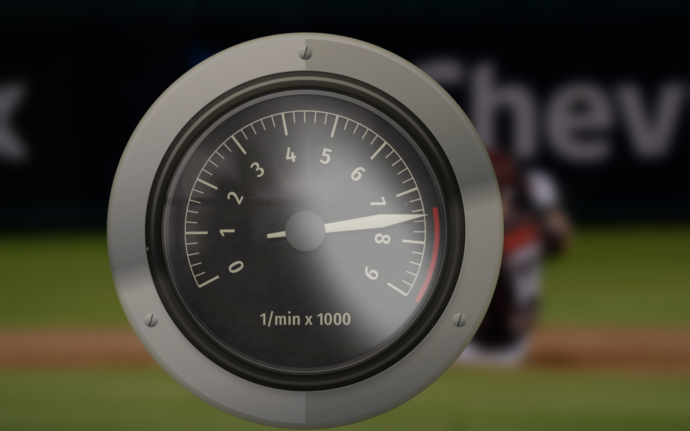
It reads **7500** rpm
